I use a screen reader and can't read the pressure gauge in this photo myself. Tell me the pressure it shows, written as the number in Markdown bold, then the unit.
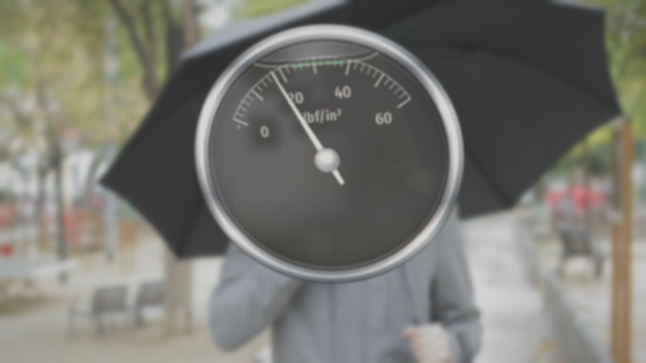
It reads **18** psi
